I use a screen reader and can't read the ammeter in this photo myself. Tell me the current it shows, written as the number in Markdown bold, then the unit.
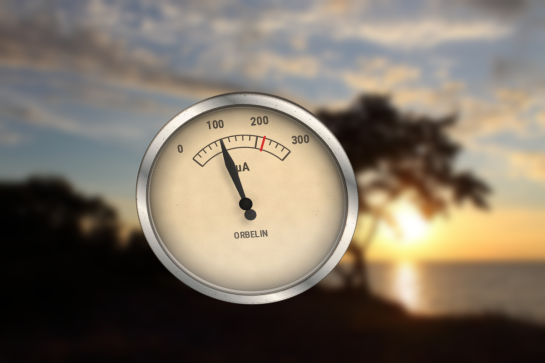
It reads **100** µA
